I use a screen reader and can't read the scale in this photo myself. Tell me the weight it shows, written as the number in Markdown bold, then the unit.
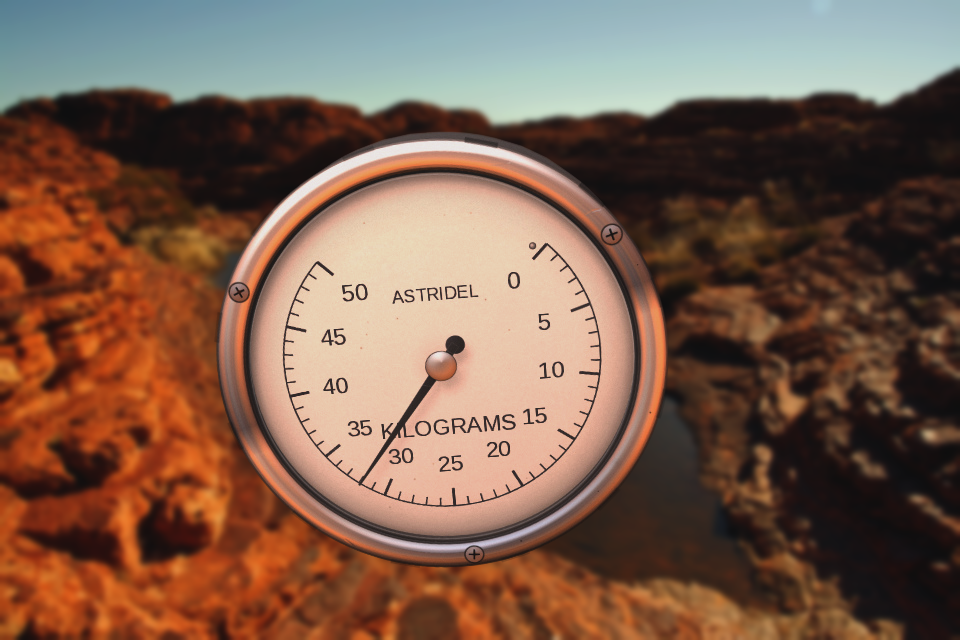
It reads **32** kg
